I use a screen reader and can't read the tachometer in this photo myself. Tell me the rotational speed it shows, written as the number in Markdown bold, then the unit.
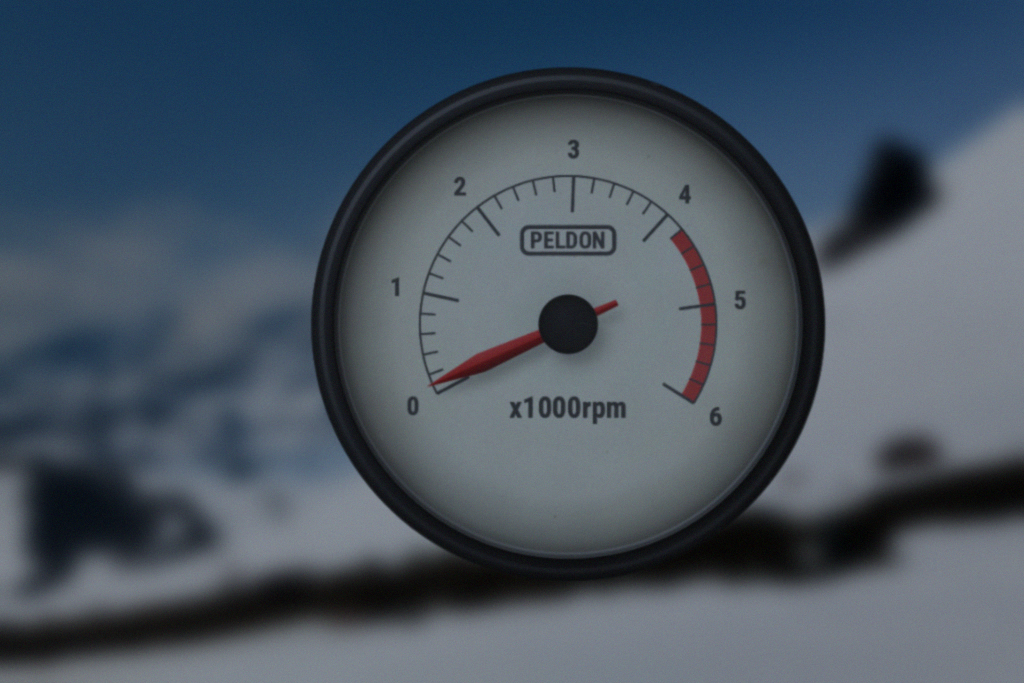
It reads **100** rpm
